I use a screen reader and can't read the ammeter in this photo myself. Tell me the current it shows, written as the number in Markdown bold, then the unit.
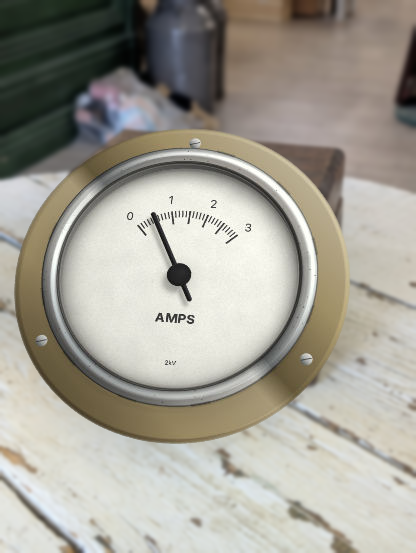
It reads **0.5** A
